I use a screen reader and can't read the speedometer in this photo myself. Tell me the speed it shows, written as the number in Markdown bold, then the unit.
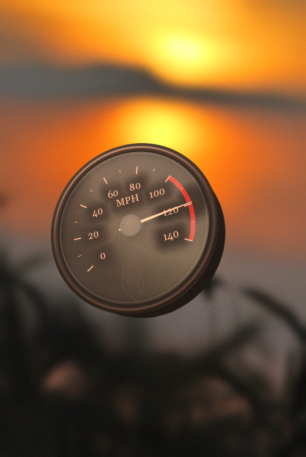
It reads **120** mph
